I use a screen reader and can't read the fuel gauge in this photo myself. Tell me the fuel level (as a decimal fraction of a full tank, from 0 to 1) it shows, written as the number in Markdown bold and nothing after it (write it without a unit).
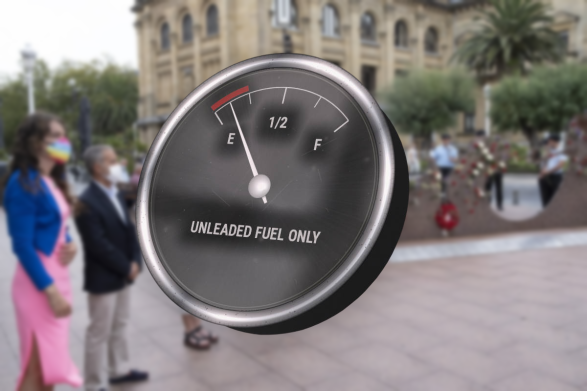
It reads **0.125**
